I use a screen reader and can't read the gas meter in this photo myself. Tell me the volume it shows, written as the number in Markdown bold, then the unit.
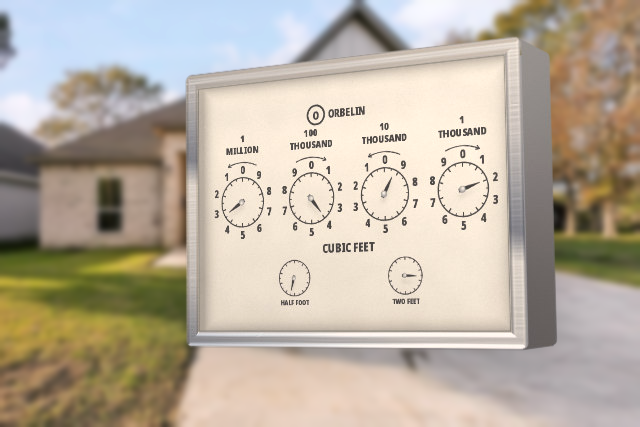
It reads **339200** ft³
